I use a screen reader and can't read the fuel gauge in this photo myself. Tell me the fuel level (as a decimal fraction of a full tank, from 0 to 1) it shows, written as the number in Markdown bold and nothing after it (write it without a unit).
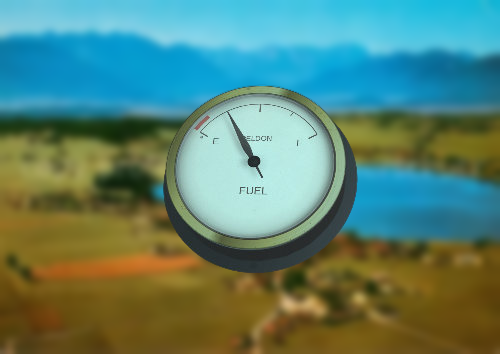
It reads **0.25**
